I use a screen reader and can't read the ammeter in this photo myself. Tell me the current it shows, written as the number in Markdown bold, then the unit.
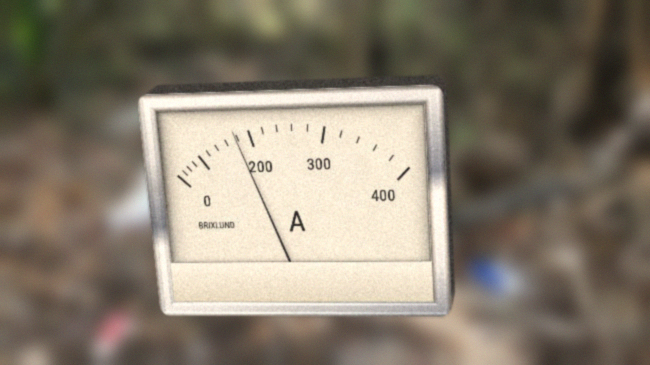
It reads **180** A
